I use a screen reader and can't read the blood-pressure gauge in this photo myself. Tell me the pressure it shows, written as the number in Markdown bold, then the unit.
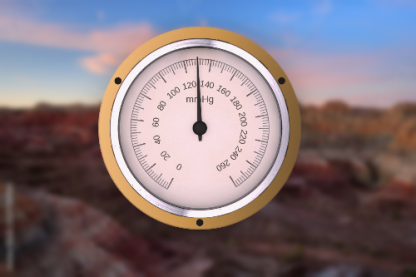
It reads **130** mmHg
